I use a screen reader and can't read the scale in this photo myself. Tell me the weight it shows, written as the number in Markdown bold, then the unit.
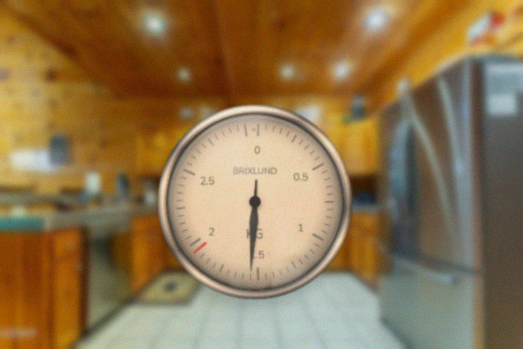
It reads **1.55** kg
